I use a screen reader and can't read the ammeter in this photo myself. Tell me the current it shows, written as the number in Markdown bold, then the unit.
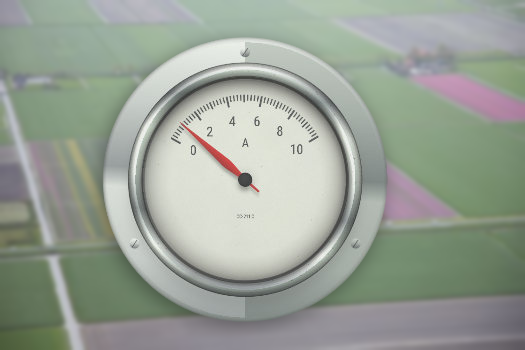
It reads **1** A
